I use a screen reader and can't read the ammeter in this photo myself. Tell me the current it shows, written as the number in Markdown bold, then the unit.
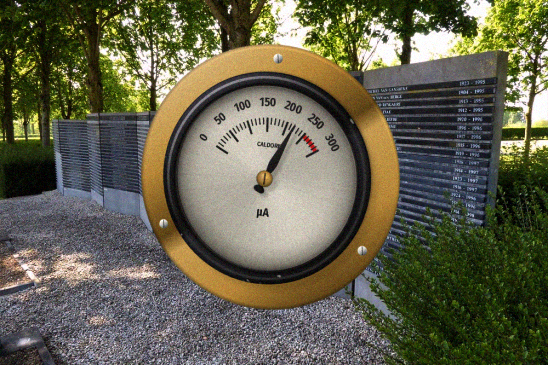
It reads **220** µA
